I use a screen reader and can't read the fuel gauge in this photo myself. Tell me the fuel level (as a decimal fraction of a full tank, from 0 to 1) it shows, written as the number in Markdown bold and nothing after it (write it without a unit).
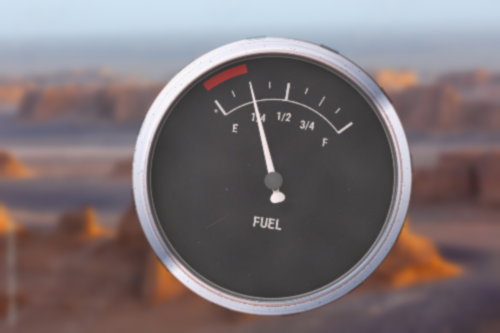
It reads **0.25**
